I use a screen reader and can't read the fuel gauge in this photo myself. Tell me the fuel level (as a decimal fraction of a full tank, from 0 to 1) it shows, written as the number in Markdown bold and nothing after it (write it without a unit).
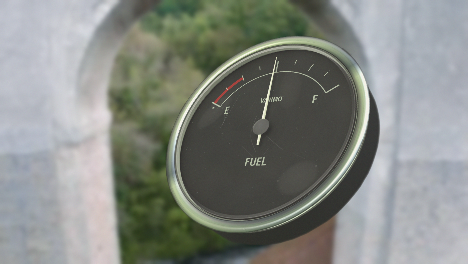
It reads **0.5**
